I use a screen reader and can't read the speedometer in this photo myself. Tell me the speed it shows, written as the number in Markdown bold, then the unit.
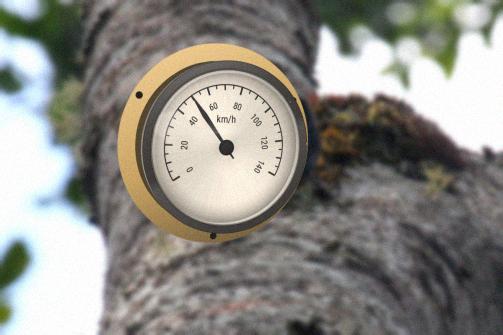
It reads **50** km/h
